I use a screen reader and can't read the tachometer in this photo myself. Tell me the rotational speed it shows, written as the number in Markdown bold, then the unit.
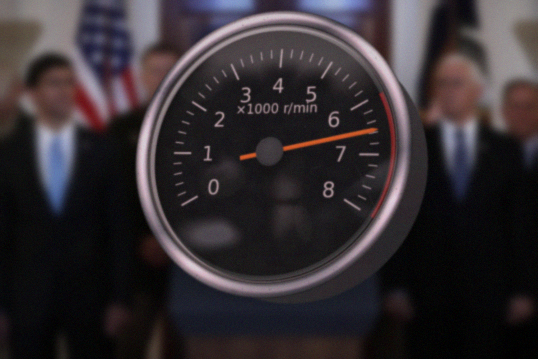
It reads **6600** rpm
